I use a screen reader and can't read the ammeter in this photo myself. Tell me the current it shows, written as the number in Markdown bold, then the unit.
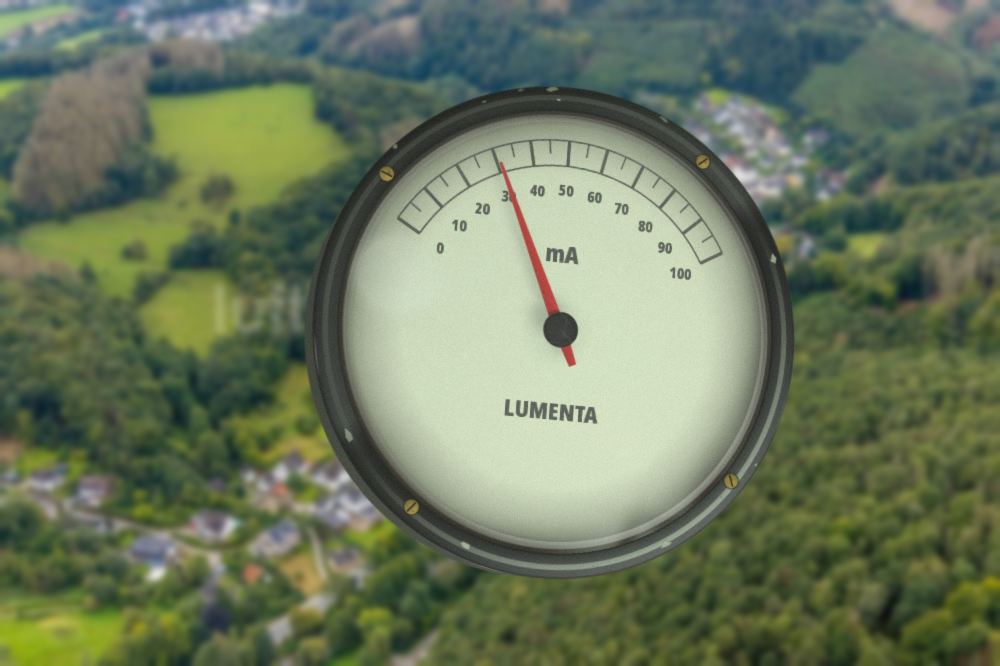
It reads **30** mA
